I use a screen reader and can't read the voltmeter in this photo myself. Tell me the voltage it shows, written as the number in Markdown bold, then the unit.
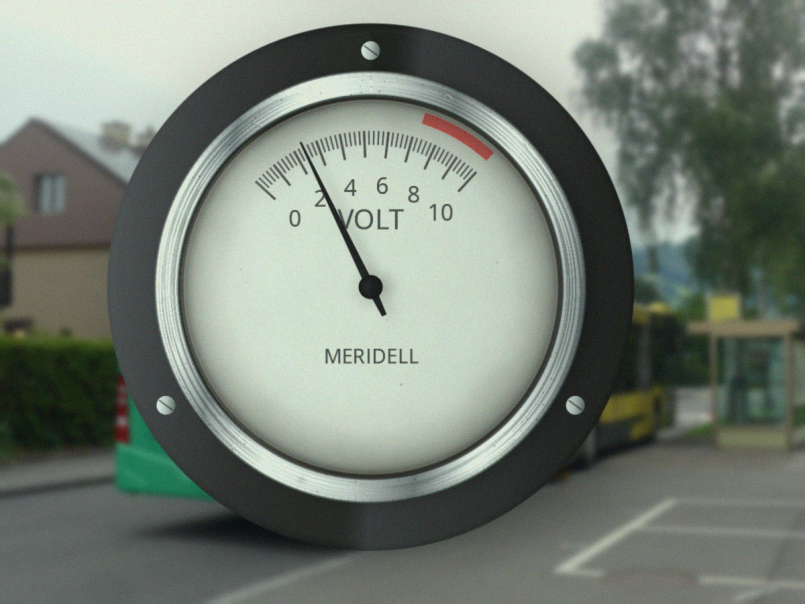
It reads **2.4** V
